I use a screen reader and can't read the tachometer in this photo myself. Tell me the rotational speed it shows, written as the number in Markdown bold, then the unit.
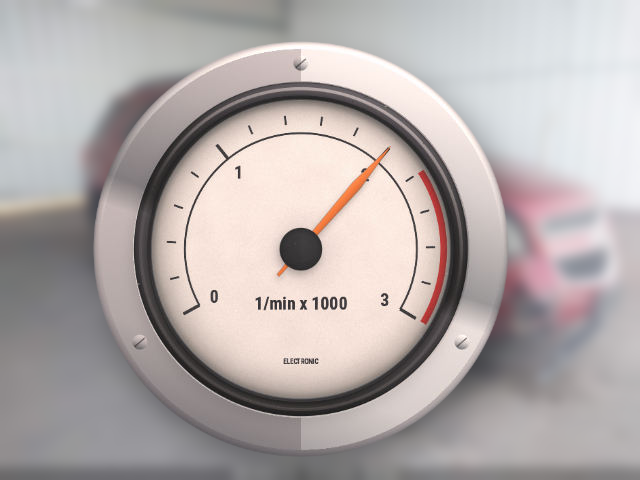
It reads **2000** rpm
